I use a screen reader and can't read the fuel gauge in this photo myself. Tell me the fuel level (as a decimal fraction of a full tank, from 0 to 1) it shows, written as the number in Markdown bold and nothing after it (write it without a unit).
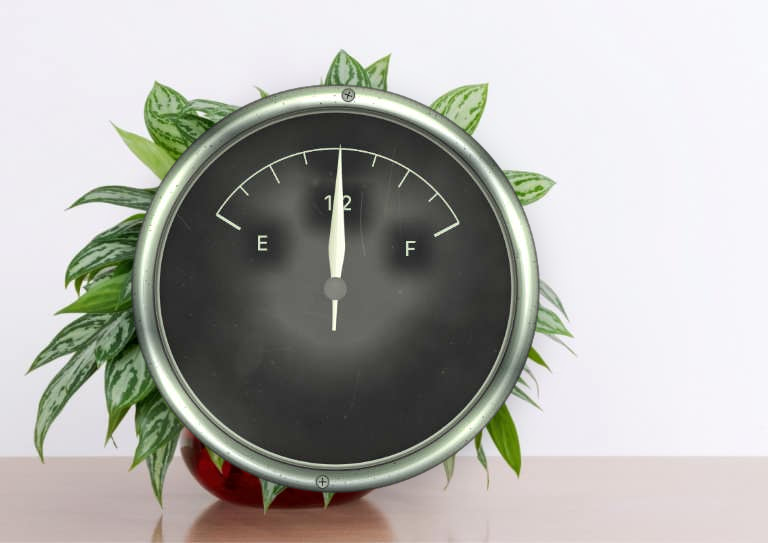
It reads **0.5**
